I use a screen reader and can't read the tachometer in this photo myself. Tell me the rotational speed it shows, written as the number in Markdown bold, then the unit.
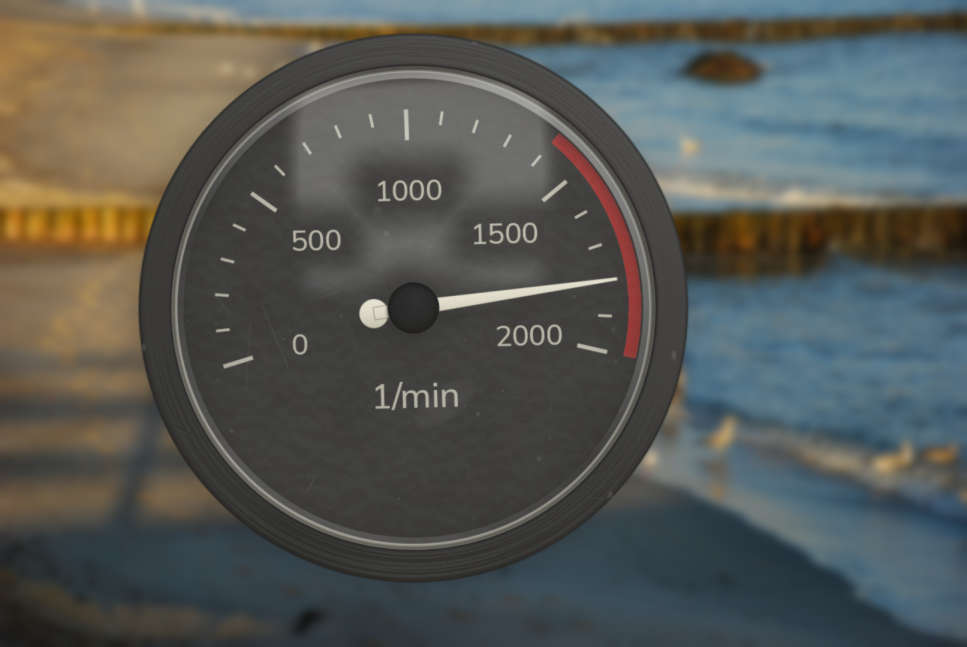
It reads **1800** rpm
